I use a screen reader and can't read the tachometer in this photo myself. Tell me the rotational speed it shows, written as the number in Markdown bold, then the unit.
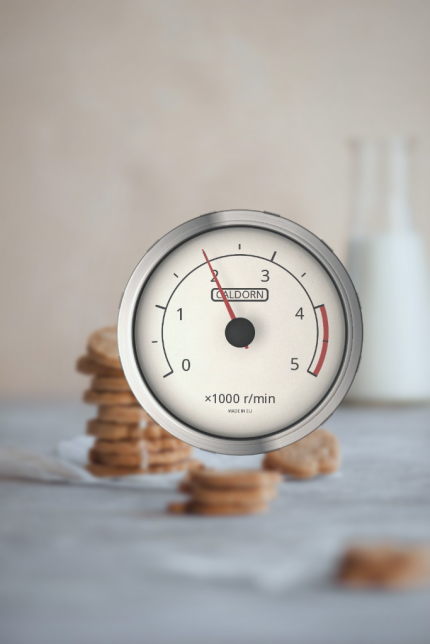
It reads **2000** rpm
